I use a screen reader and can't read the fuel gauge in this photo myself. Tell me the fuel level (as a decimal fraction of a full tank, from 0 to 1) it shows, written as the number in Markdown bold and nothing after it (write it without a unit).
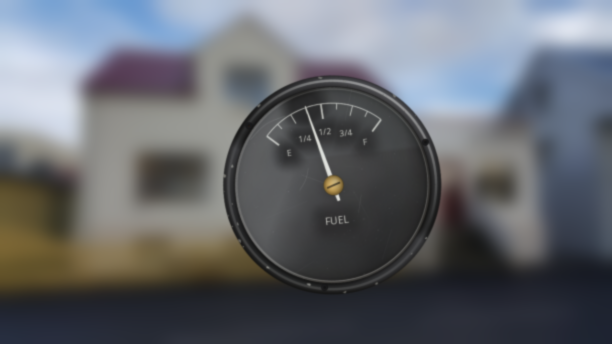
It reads **0.375**
